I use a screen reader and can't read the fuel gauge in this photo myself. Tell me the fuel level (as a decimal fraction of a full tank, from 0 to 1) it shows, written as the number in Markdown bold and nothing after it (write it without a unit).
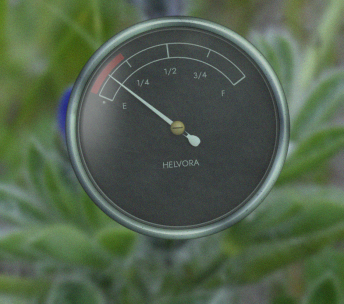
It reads **0.125**
